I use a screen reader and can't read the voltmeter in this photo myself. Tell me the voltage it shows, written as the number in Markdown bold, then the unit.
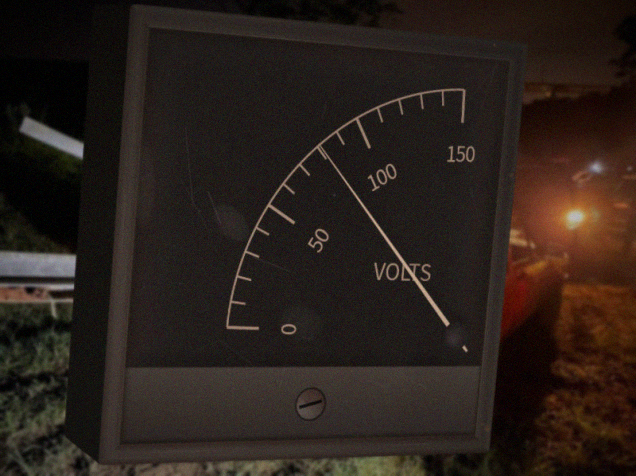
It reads **80** V
